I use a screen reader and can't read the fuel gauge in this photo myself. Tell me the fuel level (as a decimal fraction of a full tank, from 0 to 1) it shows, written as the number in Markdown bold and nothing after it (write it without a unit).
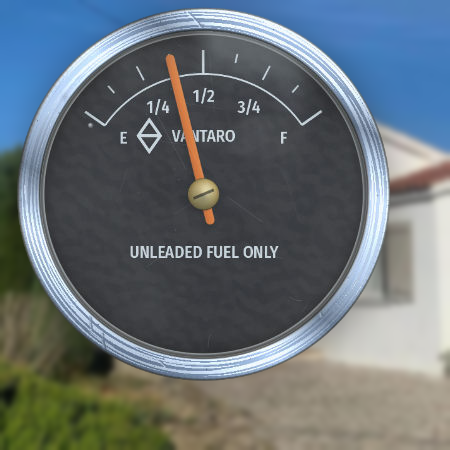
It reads **0.375**
